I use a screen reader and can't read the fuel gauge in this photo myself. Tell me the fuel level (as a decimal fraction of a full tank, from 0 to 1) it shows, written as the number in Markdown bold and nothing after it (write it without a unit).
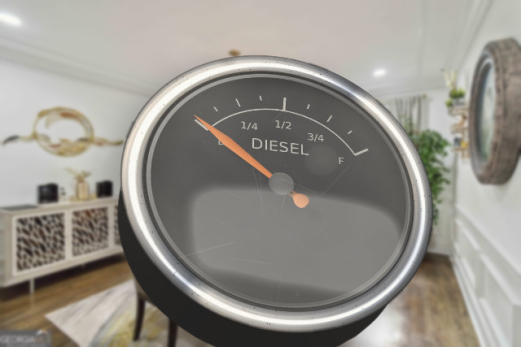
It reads **0**
